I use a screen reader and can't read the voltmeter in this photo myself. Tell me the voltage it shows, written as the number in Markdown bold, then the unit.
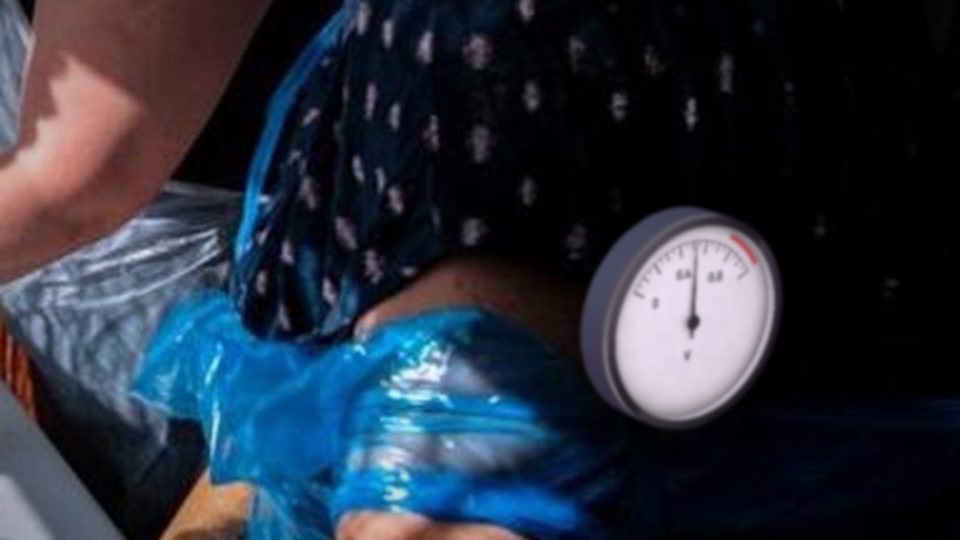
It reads **0.5** V
